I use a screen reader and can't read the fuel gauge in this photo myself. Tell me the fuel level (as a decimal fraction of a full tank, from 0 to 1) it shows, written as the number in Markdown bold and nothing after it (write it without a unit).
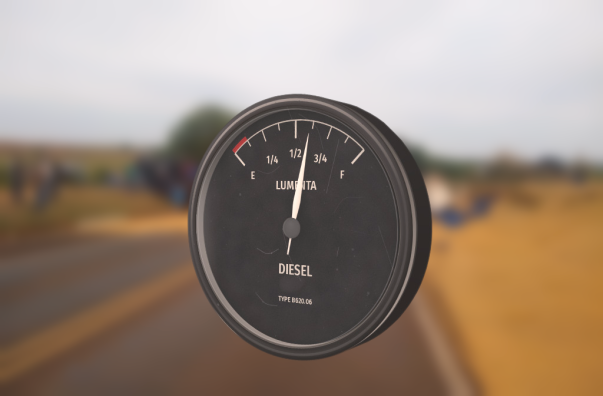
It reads **0.625**
